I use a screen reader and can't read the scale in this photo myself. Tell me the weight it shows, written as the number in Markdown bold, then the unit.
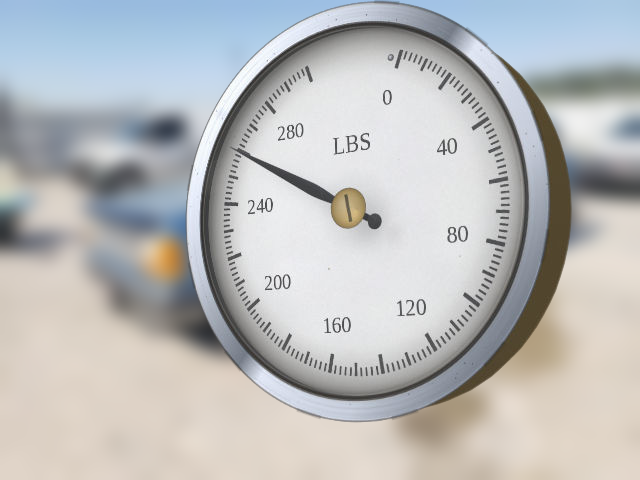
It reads **260** lb
